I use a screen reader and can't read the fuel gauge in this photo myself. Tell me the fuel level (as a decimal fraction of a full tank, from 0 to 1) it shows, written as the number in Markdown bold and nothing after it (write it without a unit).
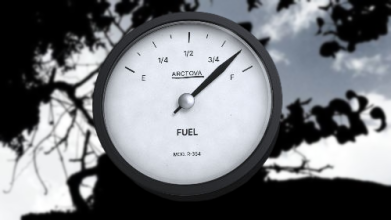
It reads **0.875**
